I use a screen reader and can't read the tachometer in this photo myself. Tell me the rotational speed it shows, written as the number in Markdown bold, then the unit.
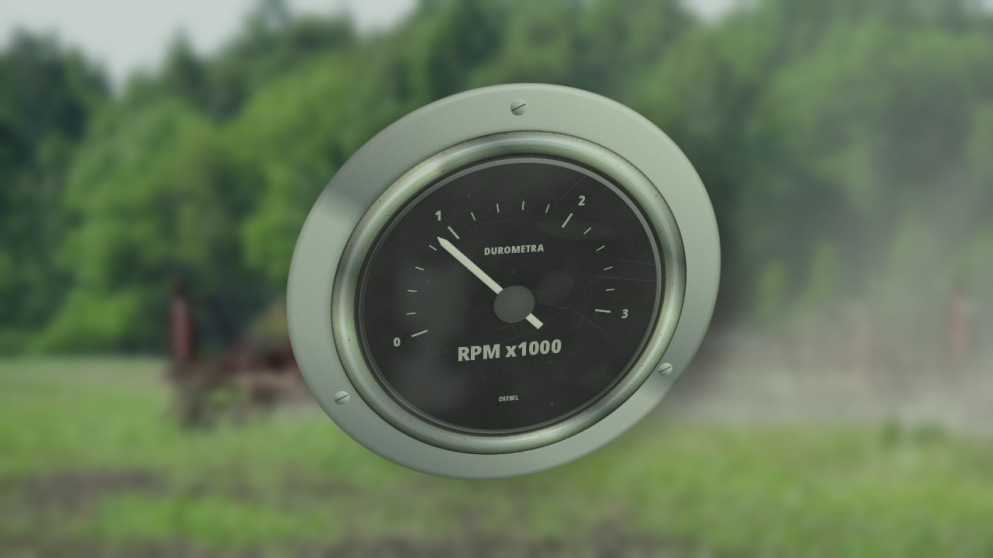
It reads **900** rpm
